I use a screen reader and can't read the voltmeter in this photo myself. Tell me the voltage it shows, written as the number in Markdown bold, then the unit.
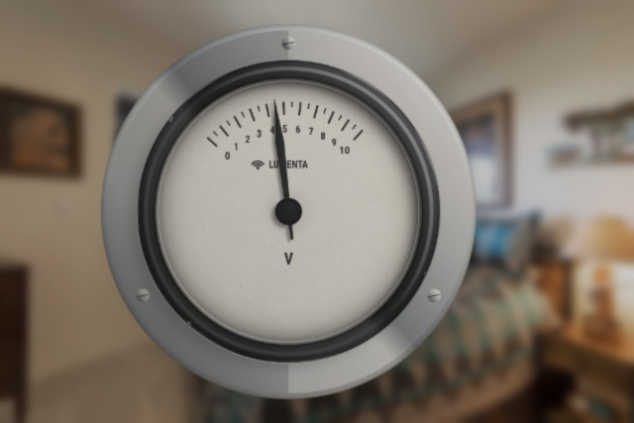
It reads **4.5** V
